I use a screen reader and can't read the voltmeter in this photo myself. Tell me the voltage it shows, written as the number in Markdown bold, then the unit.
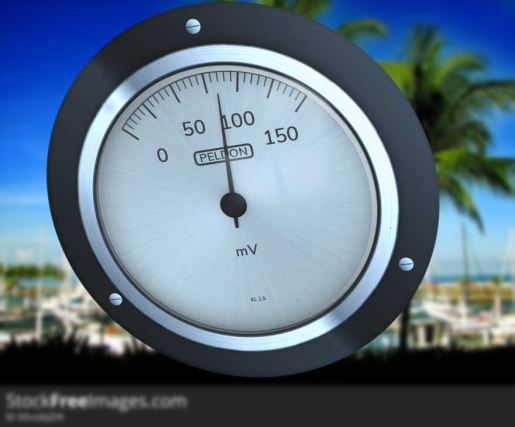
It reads **85** mV
